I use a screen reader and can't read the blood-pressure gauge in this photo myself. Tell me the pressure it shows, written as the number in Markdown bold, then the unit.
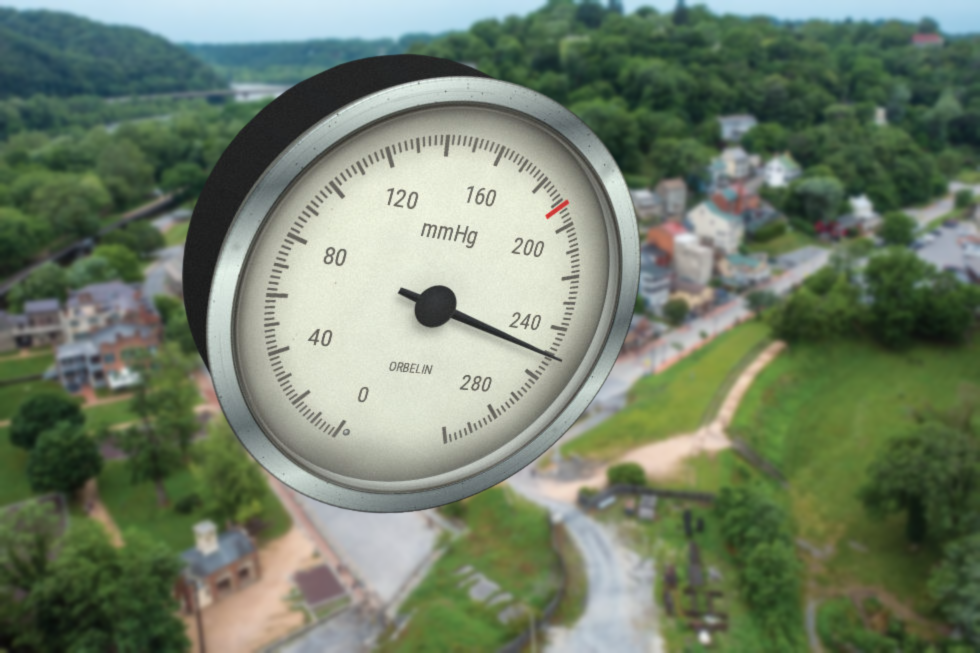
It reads **250** mmHg
